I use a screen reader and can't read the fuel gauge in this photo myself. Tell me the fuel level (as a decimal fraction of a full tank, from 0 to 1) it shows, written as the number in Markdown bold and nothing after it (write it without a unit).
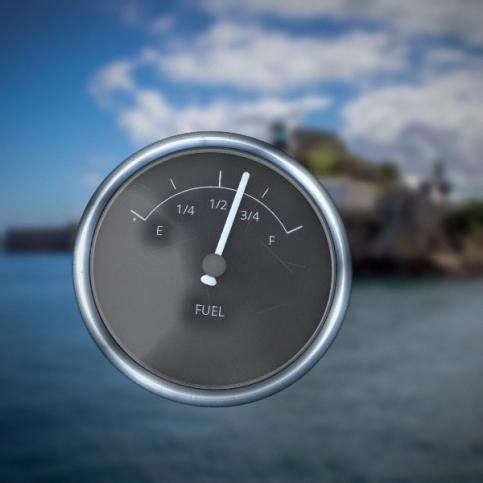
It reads **0.625**
